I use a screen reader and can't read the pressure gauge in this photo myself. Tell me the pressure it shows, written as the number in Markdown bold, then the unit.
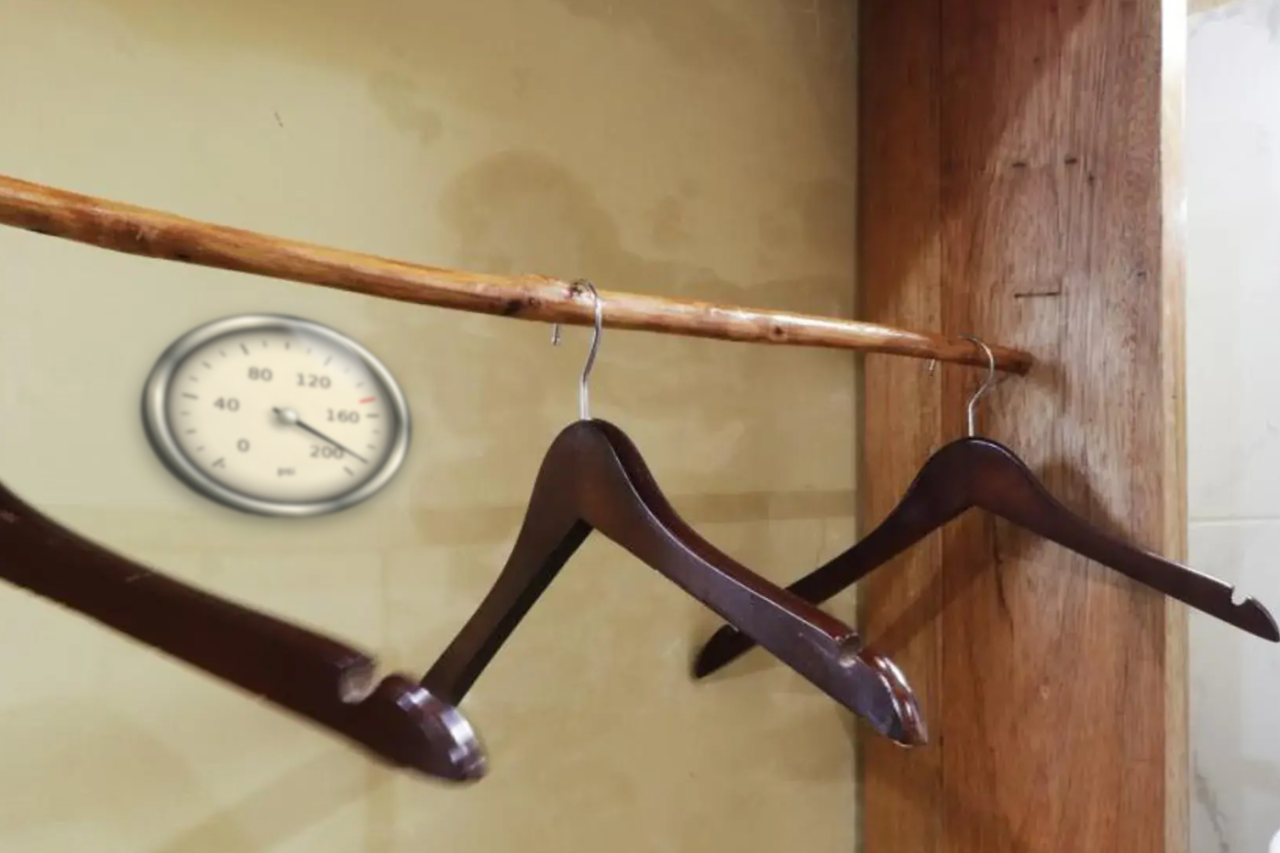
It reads **190** psi
